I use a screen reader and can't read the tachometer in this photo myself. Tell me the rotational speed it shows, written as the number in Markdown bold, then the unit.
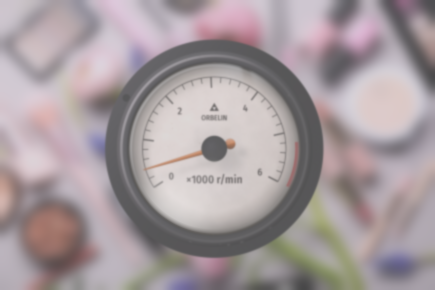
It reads **400** rpm
